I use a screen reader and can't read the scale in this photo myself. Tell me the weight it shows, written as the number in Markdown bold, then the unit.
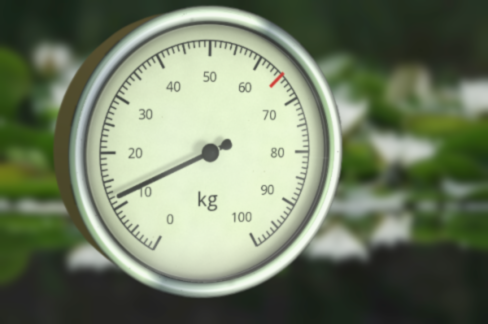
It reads **12** kg
